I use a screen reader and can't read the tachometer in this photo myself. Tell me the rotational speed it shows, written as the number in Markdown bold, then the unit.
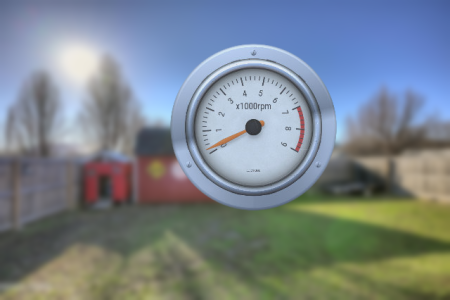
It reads **200** rpm
